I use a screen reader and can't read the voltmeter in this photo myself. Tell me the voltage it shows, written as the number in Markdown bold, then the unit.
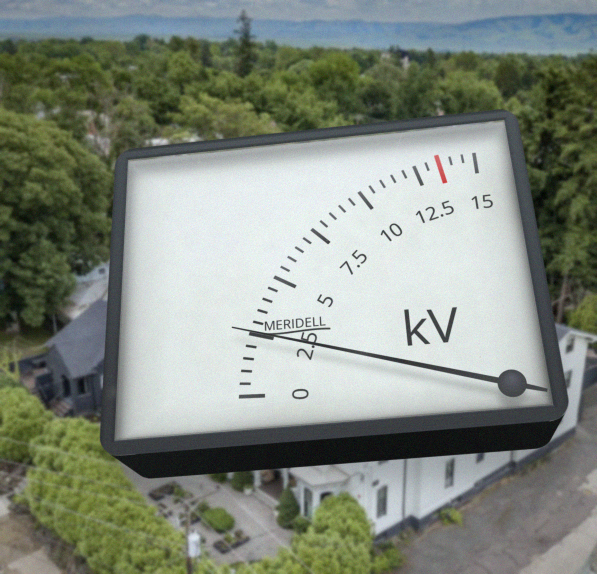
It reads **2.5** kV
